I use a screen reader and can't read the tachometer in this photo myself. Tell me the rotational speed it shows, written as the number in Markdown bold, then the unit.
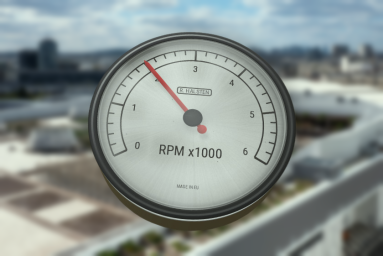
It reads **2000** rpm
